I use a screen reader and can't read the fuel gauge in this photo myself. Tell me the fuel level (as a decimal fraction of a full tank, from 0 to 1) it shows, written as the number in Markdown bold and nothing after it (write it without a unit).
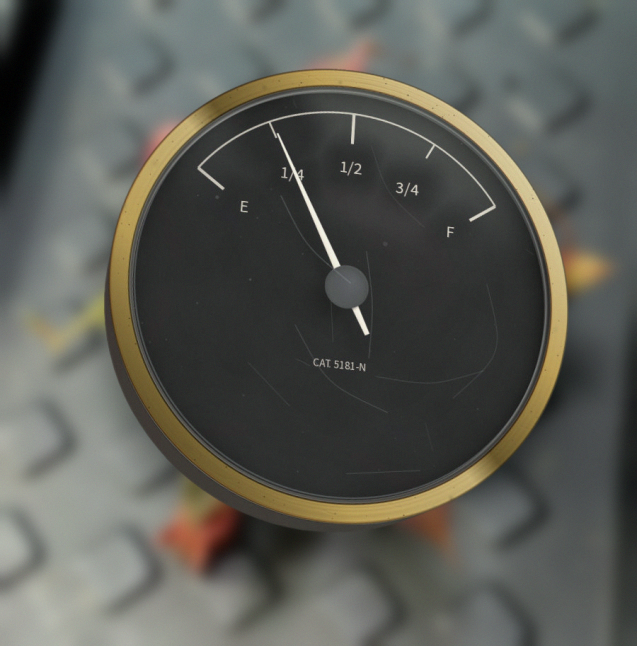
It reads **0.25**
